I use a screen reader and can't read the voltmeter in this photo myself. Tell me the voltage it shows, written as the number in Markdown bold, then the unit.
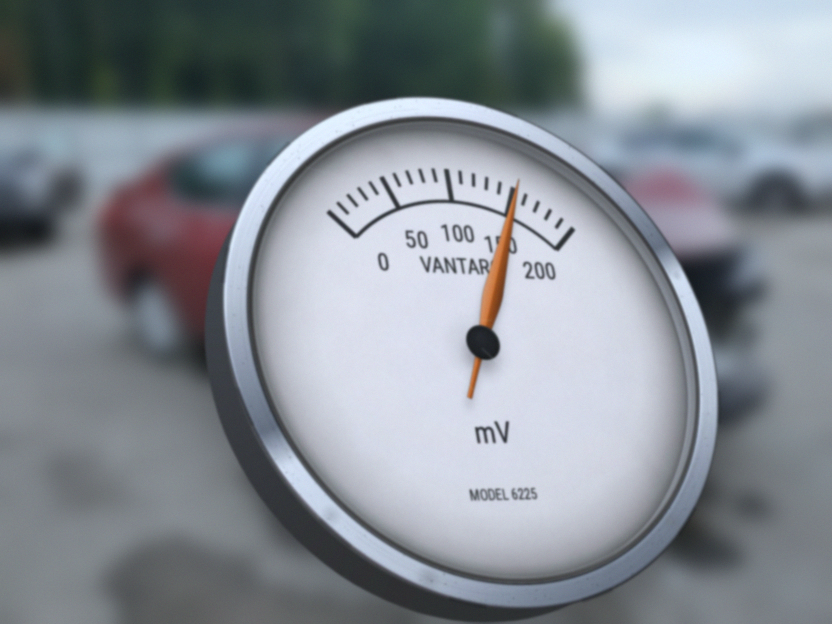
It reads **150** mV
